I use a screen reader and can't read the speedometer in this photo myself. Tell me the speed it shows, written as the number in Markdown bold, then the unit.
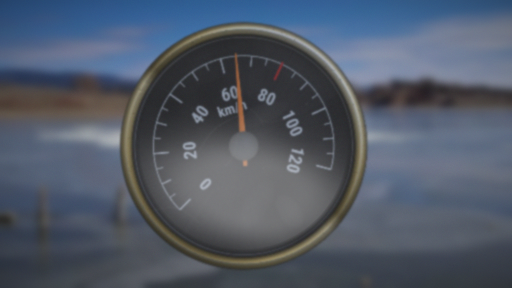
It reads **65** km/h
